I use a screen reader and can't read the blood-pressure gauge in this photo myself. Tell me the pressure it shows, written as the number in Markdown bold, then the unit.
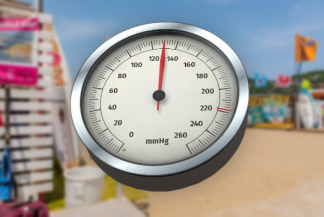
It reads **130** mmHg
